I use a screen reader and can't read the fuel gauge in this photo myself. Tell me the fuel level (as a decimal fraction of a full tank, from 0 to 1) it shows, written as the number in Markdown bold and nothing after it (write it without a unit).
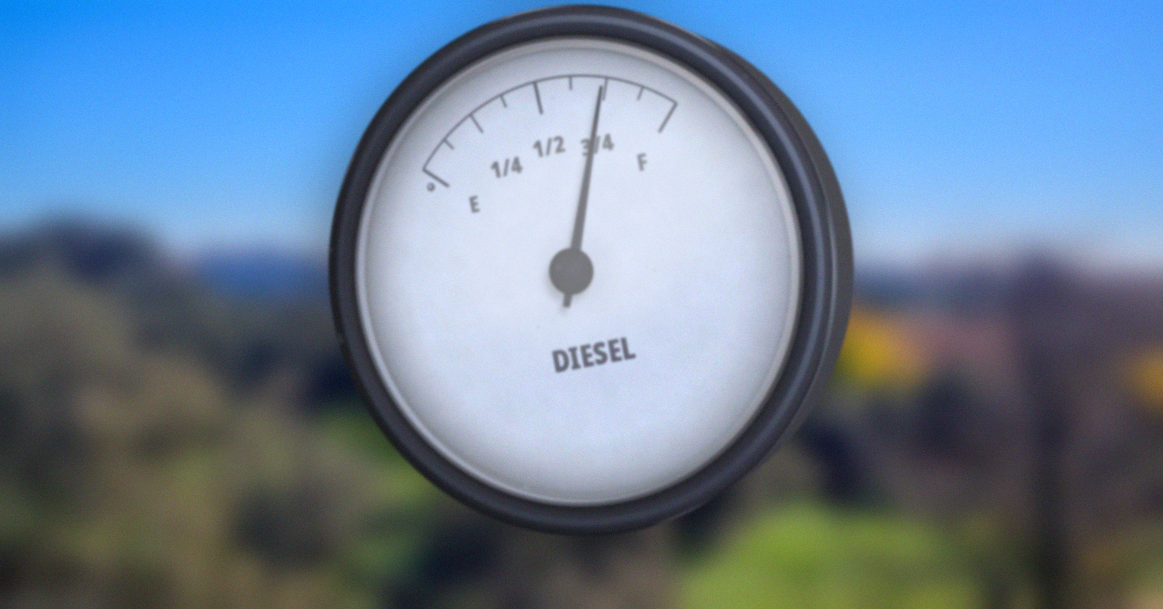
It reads **0.75**
